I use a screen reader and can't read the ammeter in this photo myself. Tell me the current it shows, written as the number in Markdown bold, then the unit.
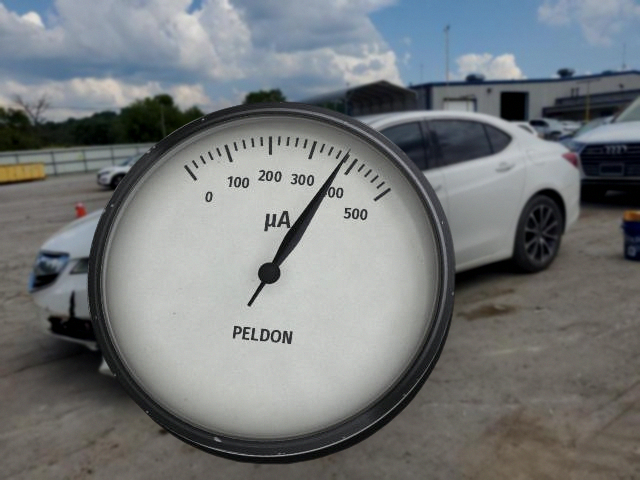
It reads **380** µA
